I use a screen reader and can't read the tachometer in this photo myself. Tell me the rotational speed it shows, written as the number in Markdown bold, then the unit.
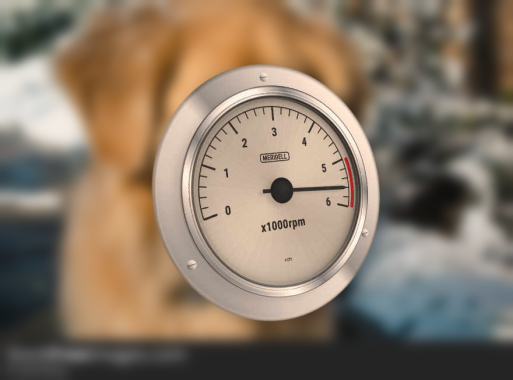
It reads **5600** rpm
